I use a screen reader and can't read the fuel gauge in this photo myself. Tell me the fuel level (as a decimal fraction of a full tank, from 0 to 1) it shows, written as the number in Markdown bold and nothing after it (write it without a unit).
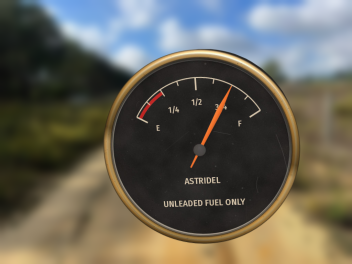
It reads **0.75**
